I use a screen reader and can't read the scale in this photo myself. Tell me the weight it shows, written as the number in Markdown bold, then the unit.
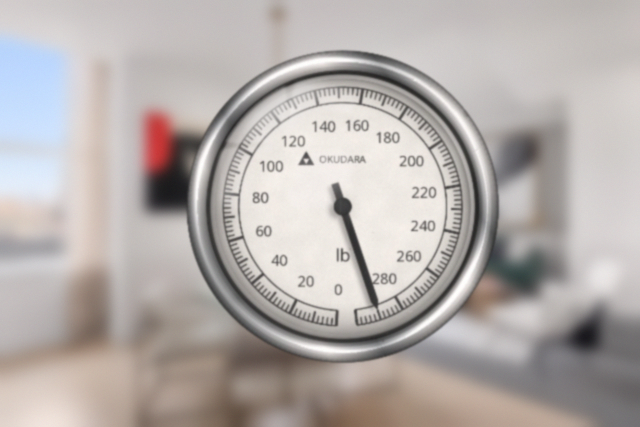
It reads **290** lb
